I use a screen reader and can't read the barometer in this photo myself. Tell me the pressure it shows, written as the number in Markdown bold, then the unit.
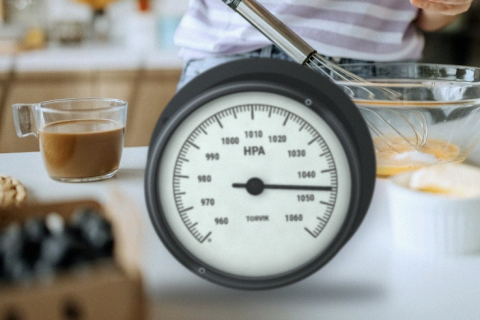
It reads **1045** hPa
